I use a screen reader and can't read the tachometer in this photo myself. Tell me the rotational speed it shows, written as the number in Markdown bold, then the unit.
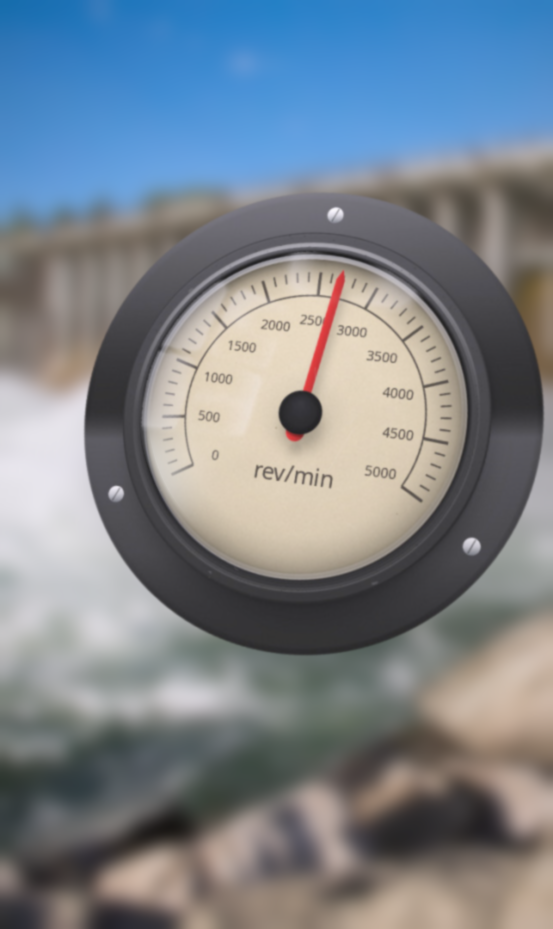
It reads **2700** rpm
